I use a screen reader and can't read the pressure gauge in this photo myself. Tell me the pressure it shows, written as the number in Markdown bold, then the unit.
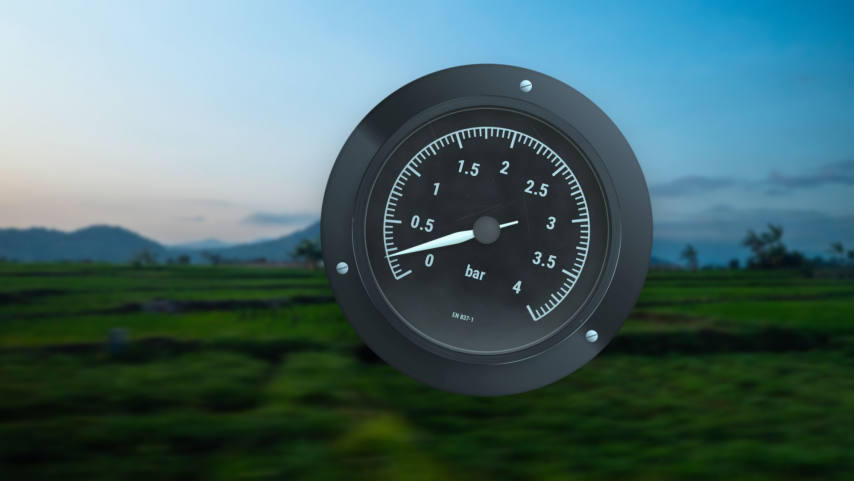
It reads **0.2** bar
